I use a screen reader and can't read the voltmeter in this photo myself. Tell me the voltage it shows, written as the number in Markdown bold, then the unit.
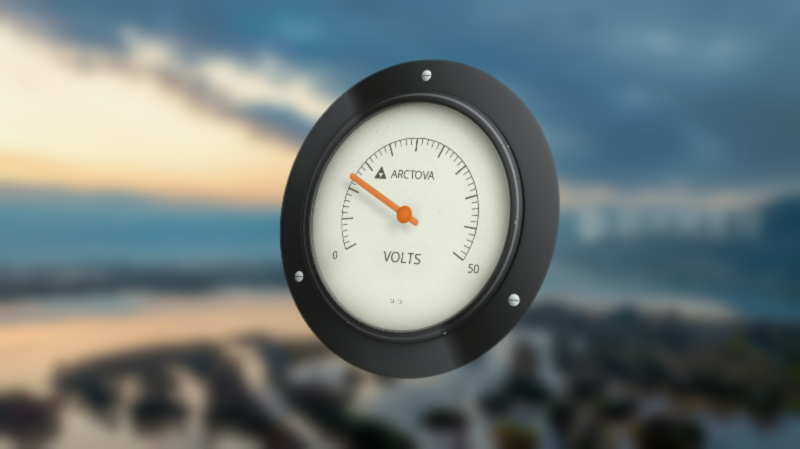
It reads **12** V
